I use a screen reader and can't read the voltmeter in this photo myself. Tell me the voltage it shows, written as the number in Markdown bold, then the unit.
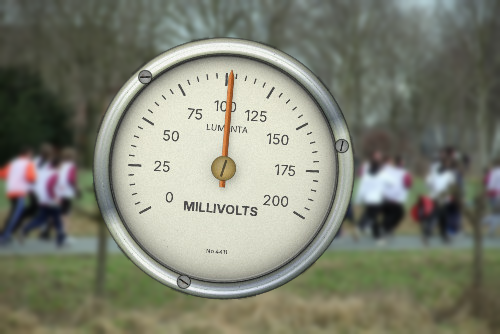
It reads **102.5** mV
